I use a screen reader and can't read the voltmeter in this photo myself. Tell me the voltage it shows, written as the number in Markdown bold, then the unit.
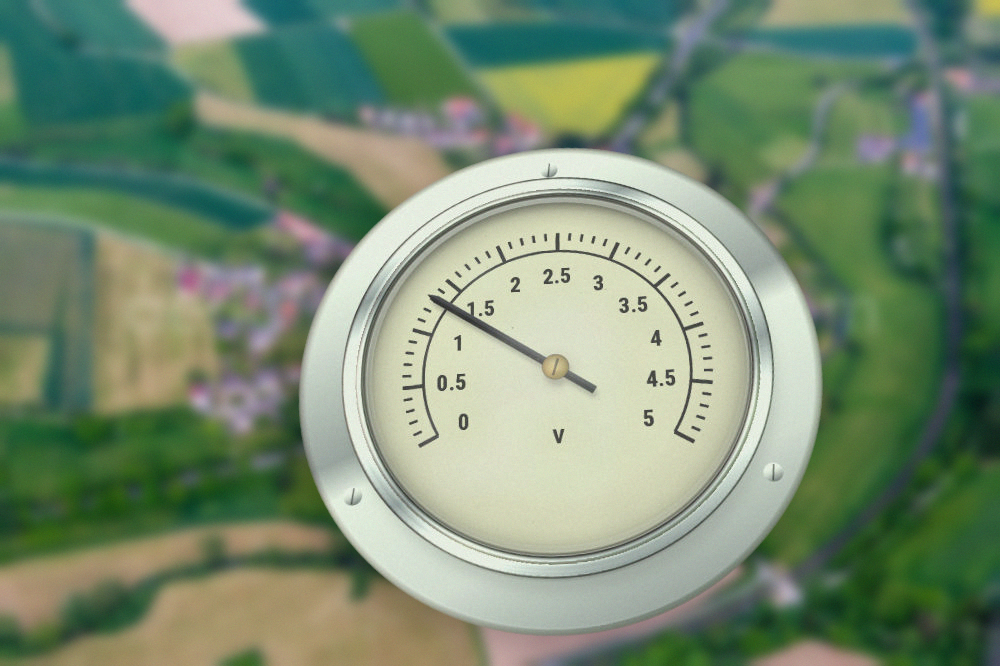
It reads **1.3** V
